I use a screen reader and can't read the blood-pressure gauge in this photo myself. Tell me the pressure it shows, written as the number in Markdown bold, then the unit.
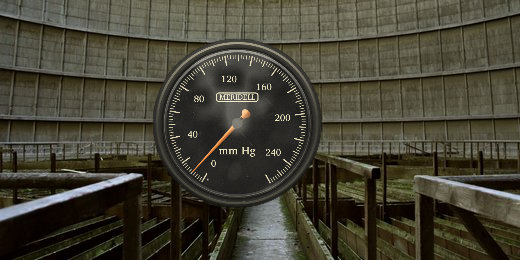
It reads **10** mmHg
